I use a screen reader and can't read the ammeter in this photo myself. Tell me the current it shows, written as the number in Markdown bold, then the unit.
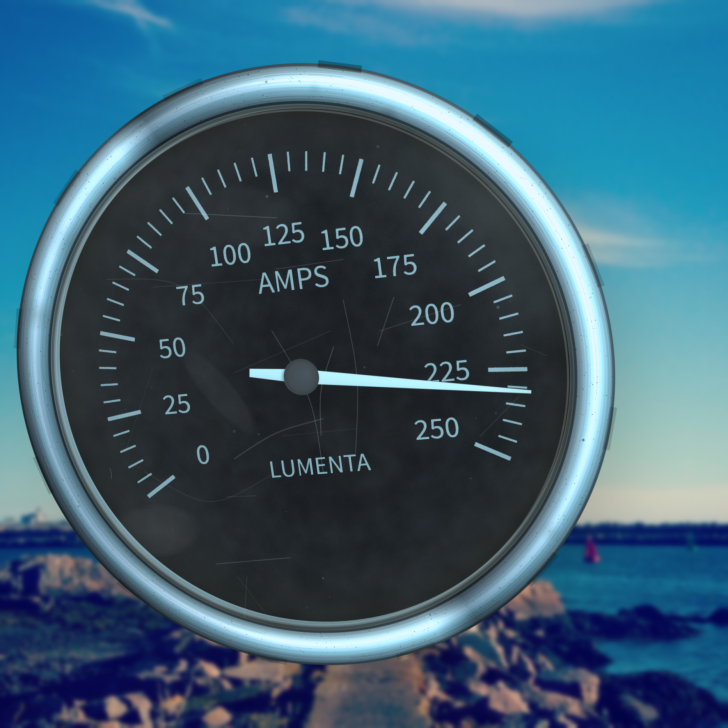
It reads **230** A
